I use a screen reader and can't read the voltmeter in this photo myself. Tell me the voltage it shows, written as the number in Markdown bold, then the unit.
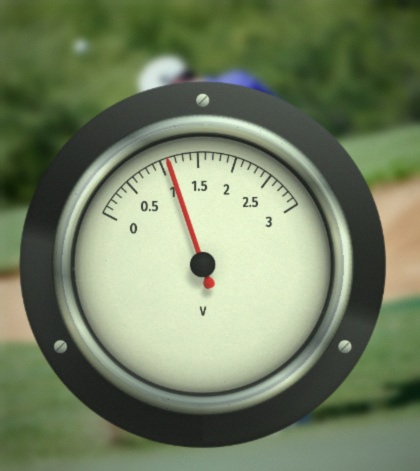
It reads **1.1** V
